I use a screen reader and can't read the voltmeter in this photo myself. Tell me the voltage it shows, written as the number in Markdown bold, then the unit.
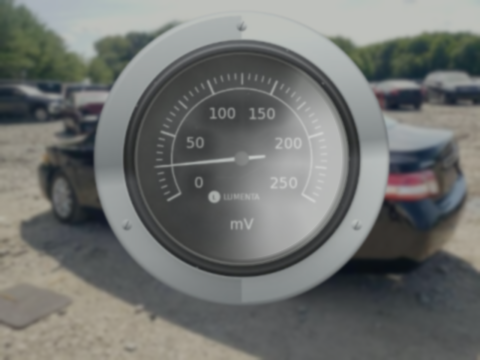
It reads **25** mV
